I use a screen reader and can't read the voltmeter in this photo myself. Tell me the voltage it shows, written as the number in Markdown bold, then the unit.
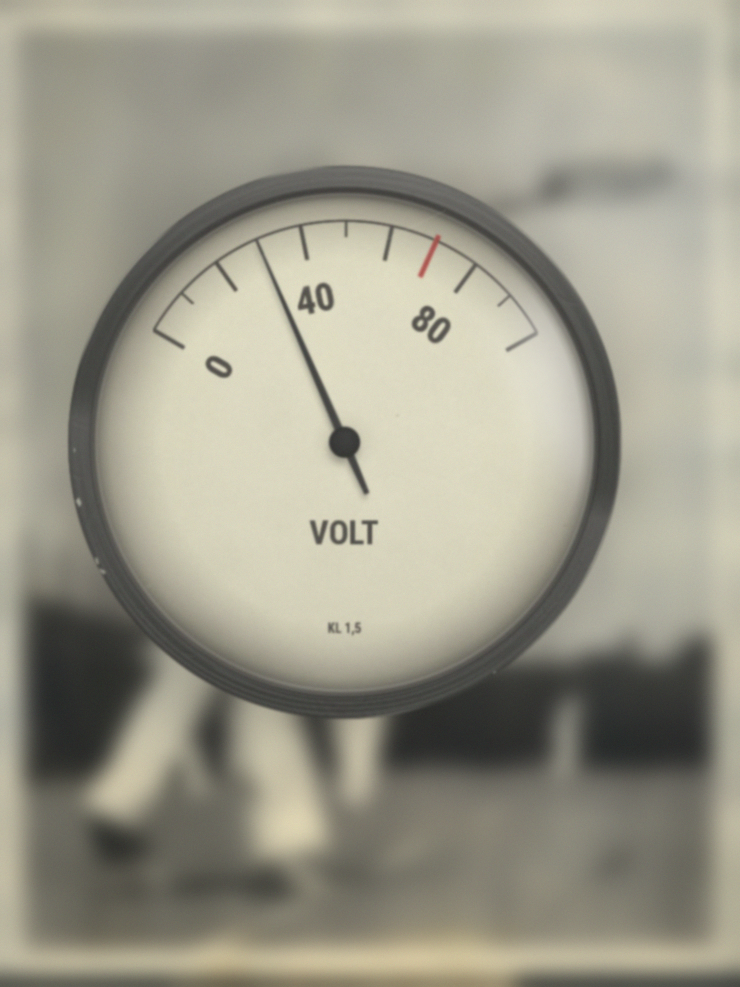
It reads **30** V
